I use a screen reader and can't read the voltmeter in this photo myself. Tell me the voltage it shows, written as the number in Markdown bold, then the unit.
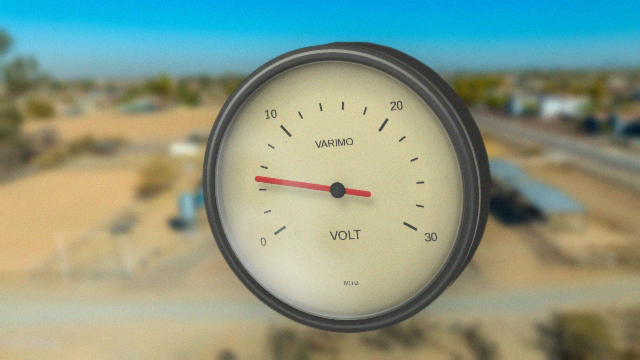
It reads **5** V
